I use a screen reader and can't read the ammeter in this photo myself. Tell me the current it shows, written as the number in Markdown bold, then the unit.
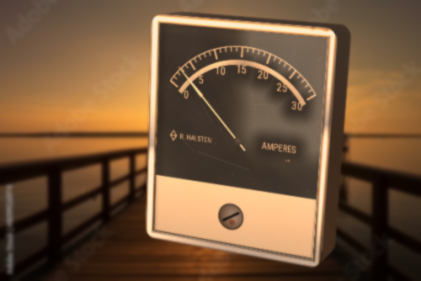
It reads **3** A
